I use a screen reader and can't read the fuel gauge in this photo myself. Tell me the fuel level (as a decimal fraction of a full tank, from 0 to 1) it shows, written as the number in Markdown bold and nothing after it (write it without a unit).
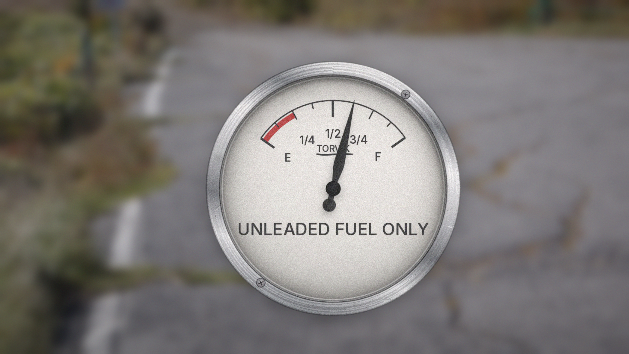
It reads **0.625**
